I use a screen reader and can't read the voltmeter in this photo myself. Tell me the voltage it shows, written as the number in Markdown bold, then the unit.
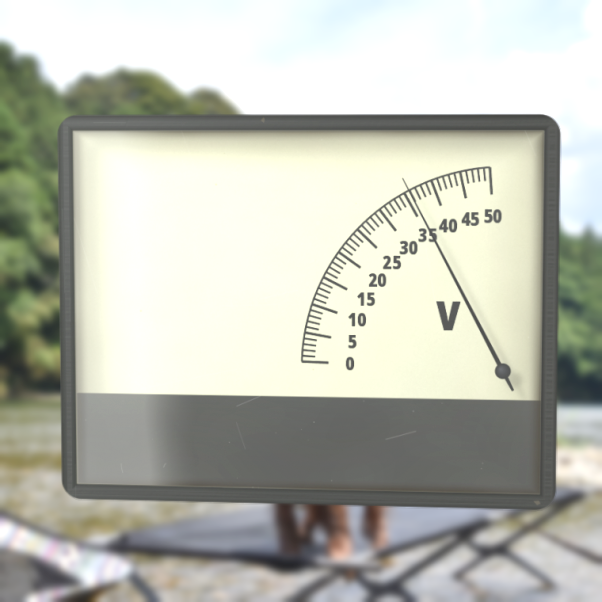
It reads **36** V
